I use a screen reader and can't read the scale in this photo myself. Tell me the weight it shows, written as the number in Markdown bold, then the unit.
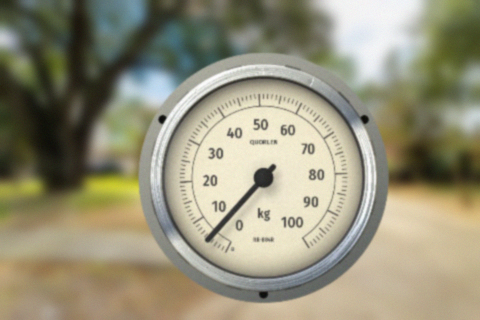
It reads **5** kg
